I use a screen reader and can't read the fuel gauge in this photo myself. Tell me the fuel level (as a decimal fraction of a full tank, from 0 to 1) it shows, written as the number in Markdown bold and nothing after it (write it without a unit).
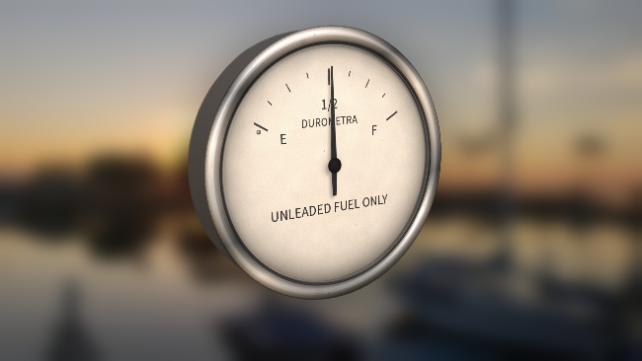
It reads **0.5**
